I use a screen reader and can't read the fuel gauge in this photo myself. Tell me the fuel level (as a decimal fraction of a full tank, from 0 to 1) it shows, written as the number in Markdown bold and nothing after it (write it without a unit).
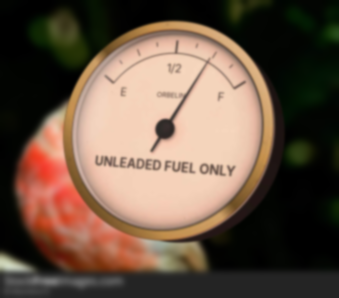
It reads **0.75**
